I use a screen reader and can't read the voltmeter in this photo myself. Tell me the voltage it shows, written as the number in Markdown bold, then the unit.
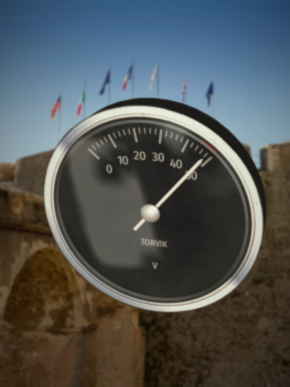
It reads **48** V
